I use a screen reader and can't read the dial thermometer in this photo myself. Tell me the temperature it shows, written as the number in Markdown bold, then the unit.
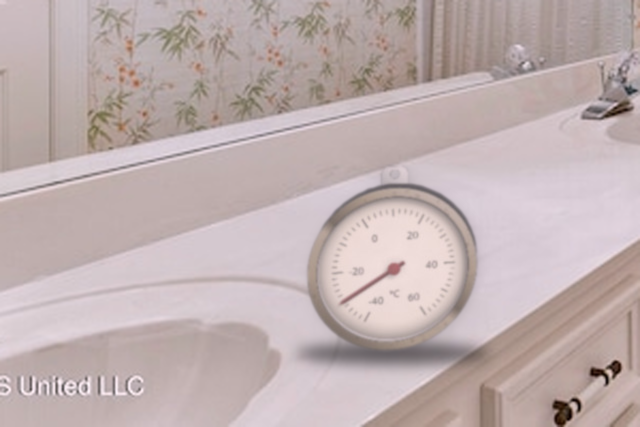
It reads **-30** °C
